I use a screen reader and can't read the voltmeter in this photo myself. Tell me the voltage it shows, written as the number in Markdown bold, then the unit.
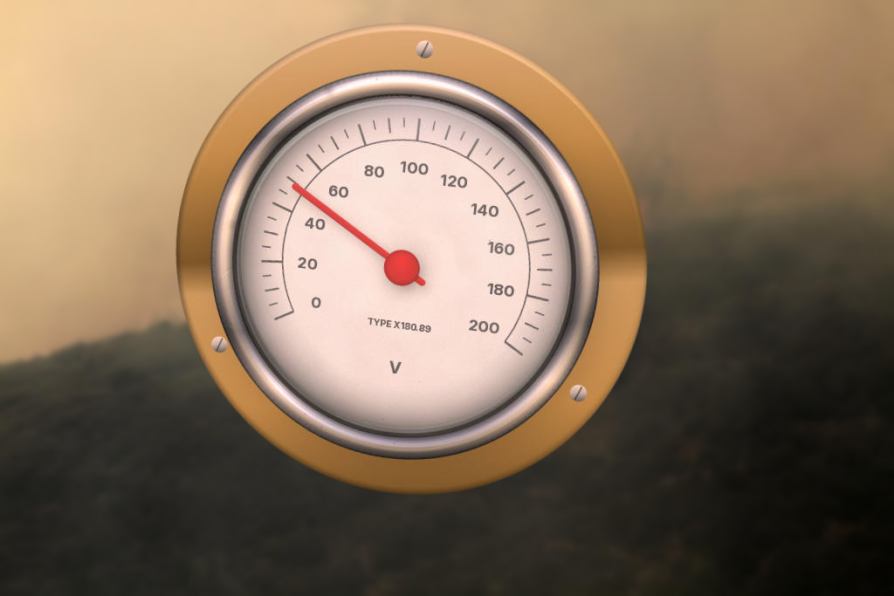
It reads **50** V
